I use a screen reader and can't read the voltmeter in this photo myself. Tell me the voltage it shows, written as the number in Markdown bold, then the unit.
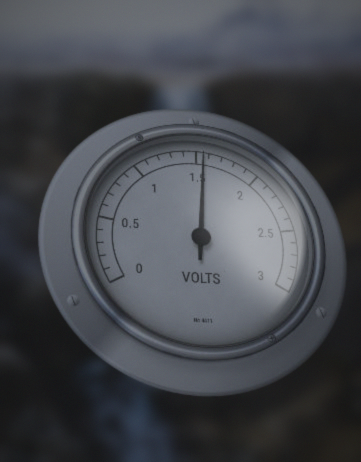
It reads **1.55** V
